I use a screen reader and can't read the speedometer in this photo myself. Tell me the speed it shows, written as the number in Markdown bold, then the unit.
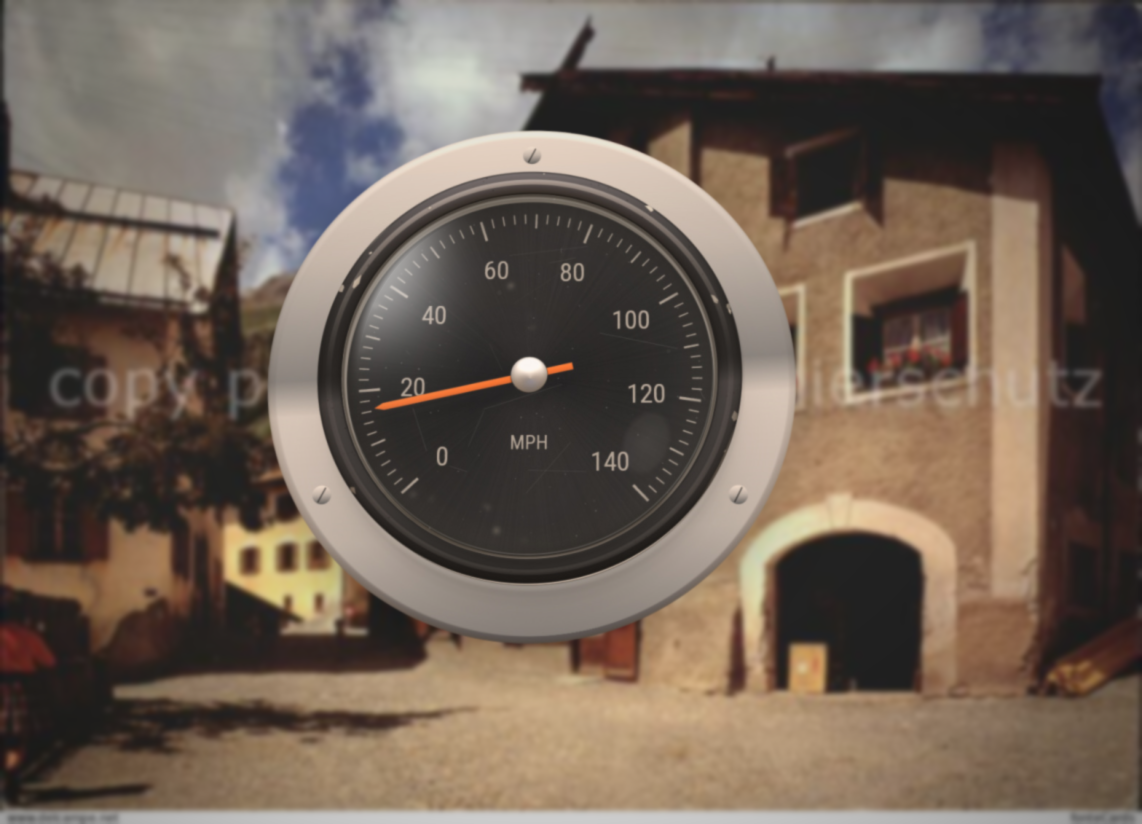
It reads **16** mph
